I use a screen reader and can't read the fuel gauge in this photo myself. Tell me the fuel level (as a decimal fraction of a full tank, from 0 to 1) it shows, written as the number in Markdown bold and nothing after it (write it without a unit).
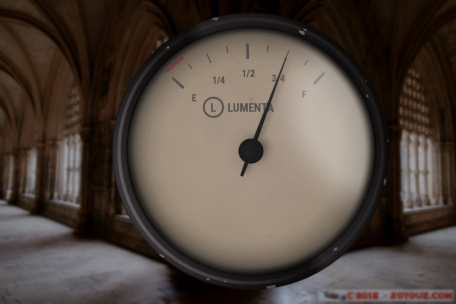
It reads **0.75**
